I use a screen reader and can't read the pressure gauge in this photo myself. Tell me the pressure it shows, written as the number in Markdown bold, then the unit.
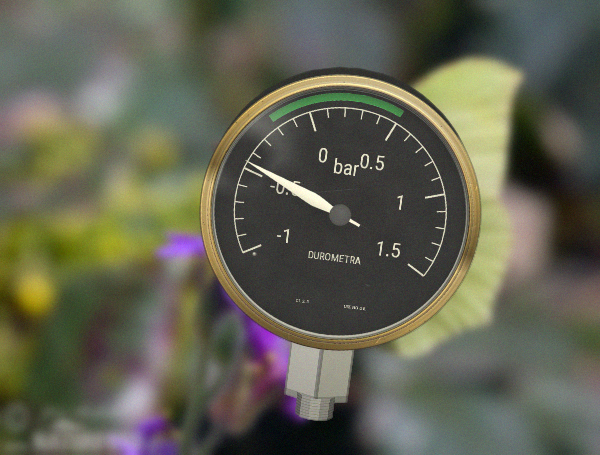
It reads **-0.45** bar
